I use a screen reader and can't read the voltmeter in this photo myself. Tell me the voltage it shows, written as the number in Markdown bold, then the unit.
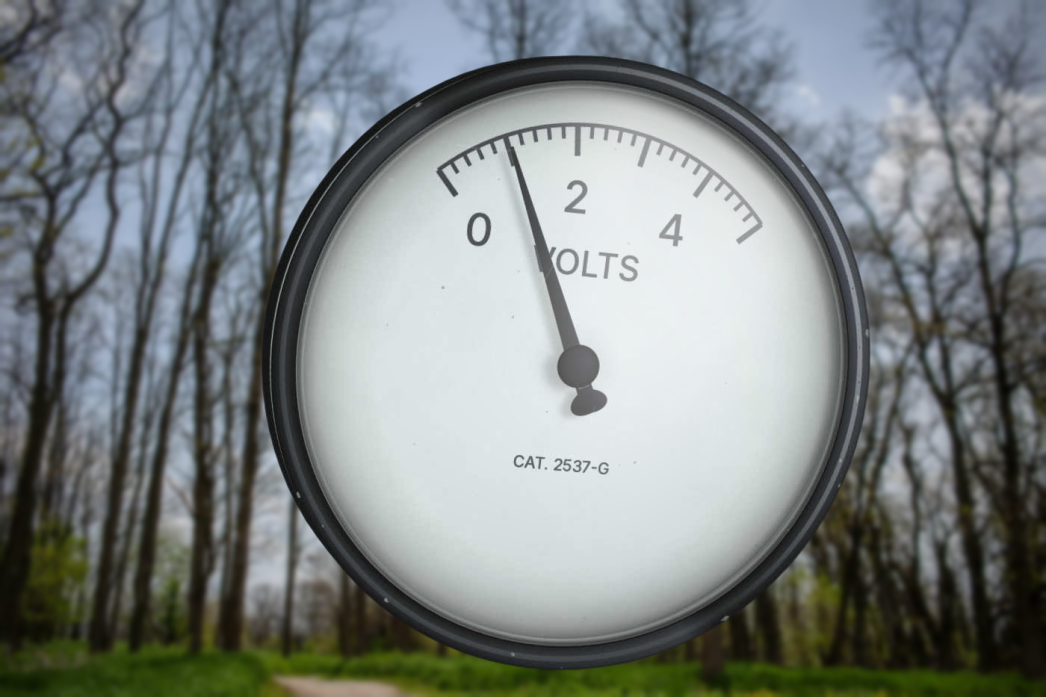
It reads **1** V
